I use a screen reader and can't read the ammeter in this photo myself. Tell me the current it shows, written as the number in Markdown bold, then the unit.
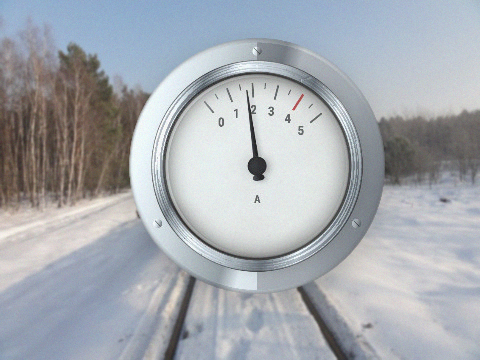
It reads **1.75** A
